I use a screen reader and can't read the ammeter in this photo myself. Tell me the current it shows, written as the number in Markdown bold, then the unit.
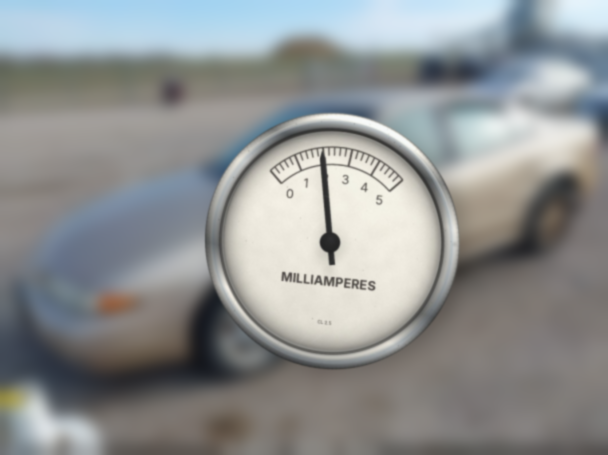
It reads **2** mA
